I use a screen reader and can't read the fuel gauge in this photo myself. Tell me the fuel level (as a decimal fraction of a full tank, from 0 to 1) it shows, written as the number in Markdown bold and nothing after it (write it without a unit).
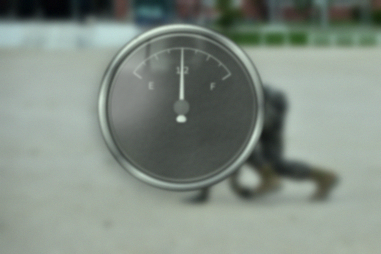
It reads **0.5**
